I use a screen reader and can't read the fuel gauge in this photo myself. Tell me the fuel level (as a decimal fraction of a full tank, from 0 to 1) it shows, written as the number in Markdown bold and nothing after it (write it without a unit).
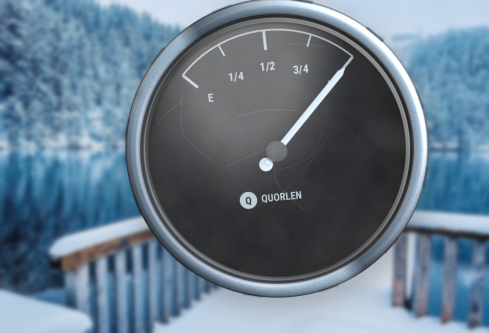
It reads **1**
